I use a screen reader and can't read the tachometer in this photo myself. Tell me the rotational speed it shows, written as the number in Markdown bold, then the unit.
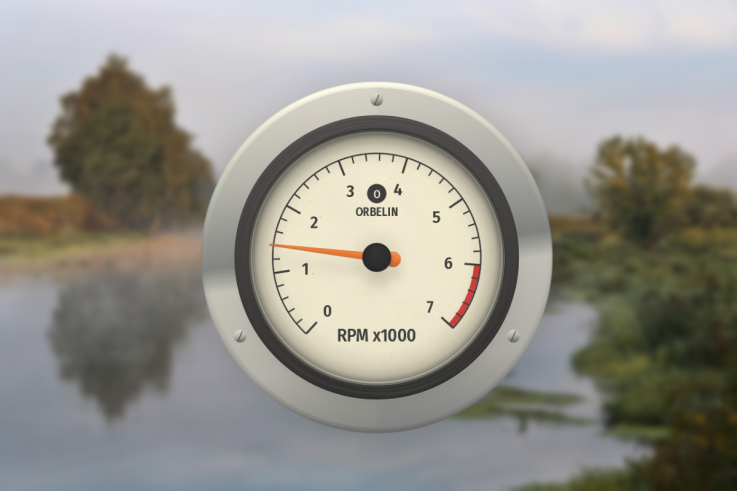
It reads **1400** rpm
